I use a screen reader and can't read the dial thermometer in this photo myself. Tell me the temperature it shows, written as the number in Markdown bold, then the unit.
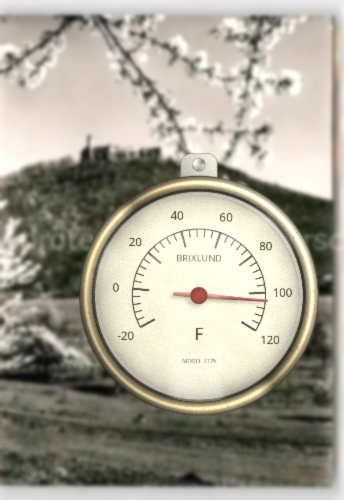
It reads **104** °F
